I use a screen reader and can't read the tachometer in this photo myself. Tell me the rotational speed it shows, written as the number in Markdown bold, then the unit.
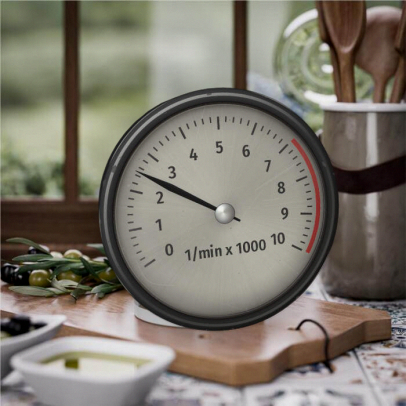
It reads **2500** rpm
